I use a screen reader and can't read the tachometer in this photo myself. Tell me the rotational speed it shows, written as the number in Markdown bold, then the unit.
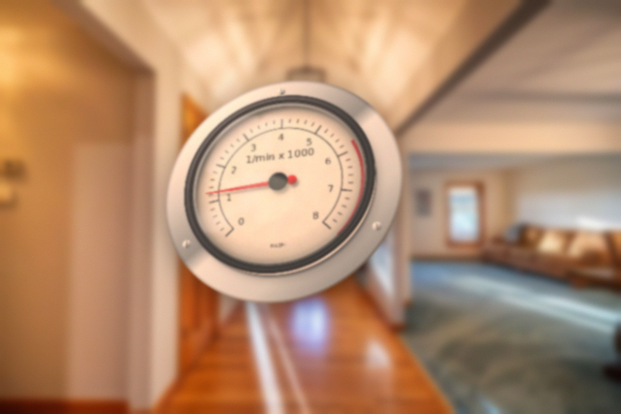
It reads **1200** rpm
